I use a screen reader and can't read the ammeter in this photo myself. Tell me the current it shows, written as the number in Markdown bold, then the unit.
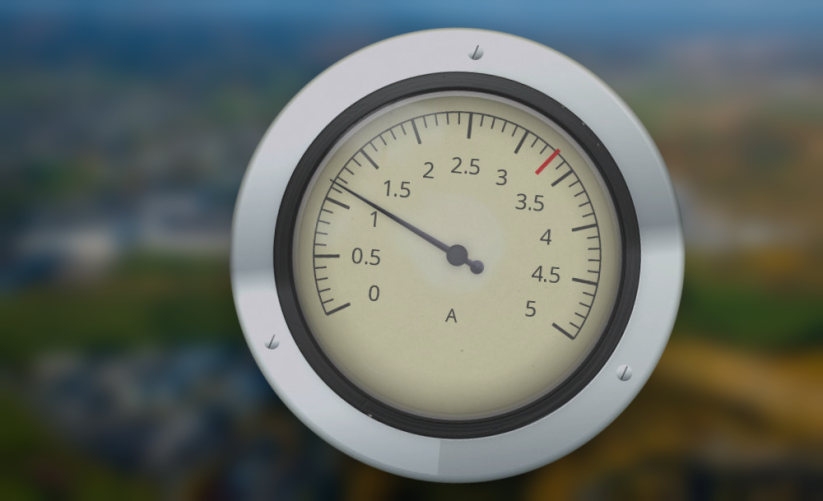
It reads **1.15** A
